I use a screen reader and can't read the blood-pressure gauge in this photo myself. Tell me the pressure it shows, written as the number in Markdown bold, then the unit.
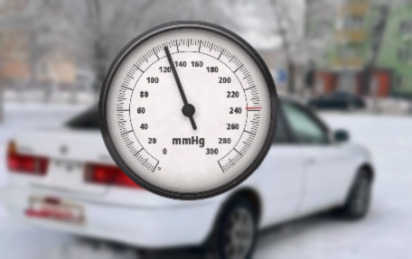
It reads **130** mmHg
